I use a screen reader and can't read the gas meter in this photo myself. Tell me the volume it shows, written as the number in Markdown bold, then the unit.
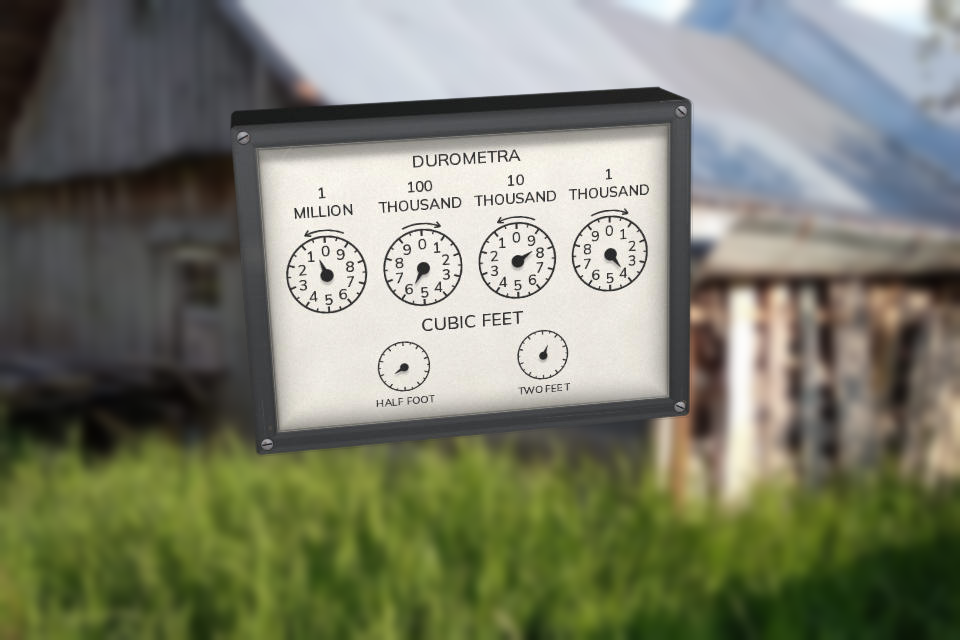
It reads **58400** ft³
